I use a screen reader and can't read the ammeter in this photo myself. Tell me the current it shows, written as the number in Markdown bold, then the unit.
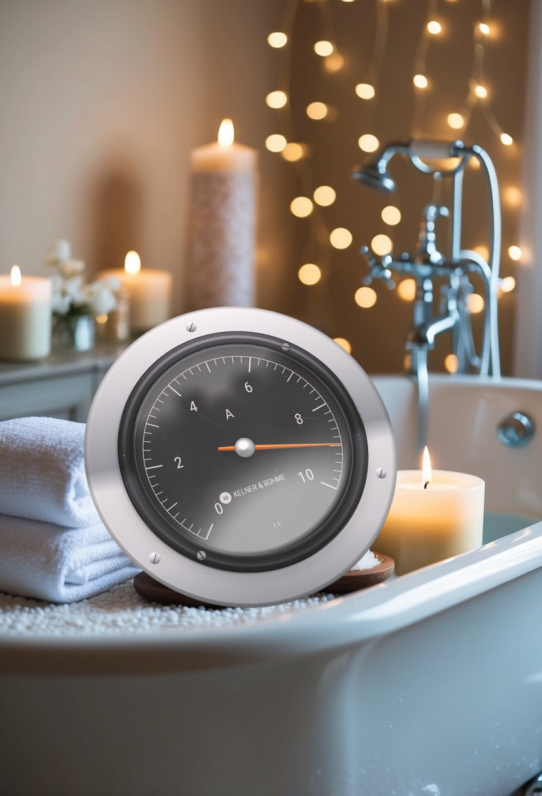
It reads **9** A
